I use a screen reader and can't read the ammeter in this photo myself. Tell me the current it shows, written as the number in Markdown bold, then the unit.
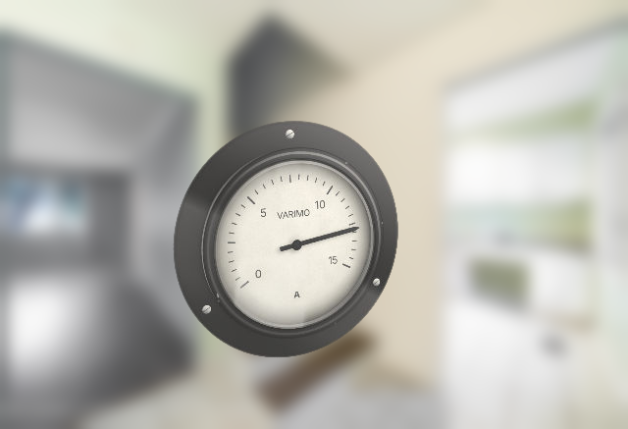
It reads **12.75** A
